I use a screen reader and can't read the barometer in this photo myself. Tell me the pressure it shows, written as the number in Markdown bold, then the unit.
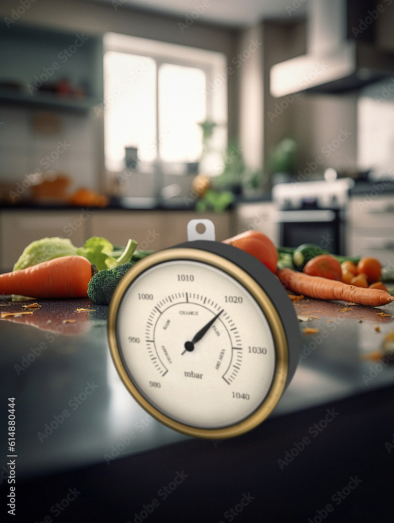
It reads **1020** mbar
